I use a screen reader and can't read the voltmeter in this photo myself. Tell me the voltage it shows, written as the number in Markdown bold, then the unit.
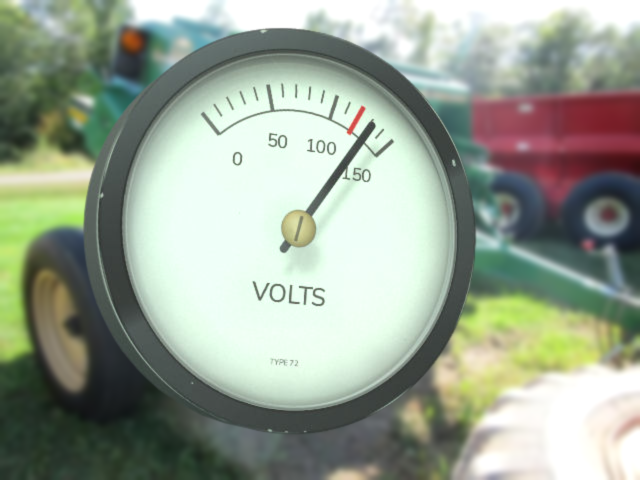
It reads **130** V
